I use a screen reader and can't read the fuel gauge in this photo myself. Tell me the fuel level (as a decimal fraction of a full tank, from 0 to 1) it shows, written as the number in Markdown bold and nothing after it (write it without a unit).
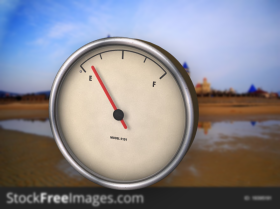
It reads **0.125**
